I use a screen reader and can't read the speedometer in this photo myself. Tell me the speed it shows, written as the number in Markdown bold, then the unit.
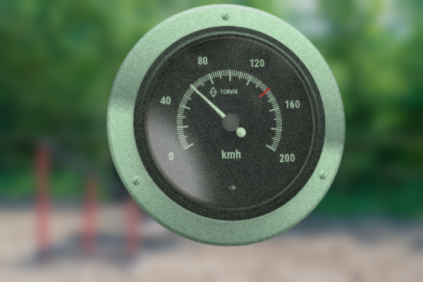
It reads **60** km/h
